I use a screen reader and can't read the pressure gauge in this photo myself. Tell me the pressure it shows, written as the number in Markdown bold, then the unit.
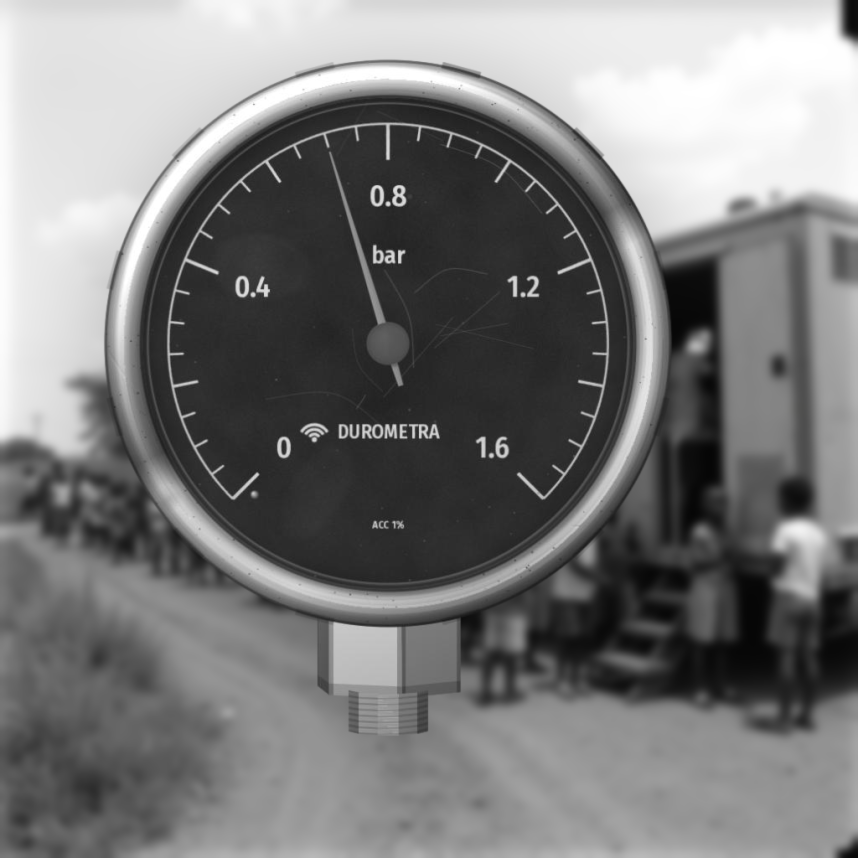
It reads **0.7** bar
